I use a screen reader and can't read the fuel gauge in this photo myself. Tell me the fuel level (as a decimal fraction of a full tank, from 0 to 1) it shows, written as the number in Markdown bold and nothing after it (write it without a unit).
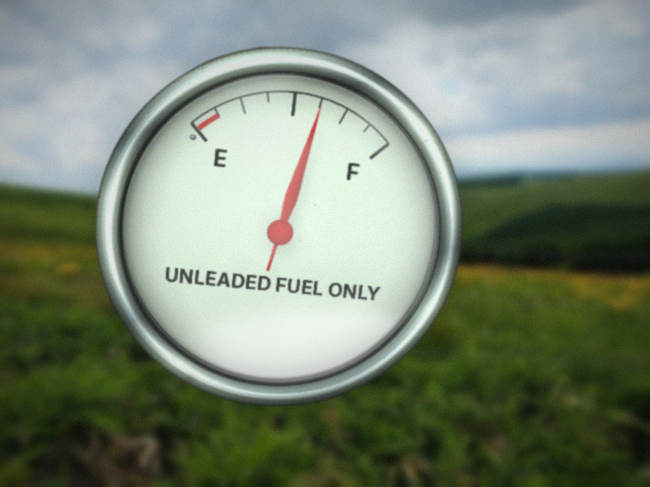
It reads **0.625**
